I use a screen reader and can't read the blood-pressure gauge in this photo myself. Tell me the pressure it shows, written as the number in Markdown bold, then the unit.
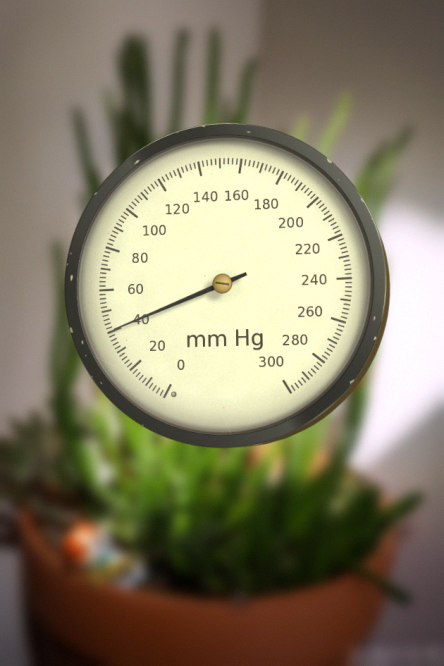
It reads **40** mmHg
